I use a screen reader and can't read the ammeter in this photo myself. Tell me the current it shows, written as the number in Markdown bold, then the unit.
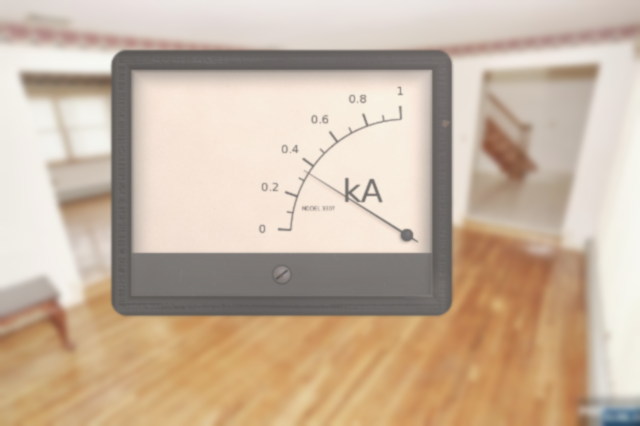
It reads **0.35** kA
